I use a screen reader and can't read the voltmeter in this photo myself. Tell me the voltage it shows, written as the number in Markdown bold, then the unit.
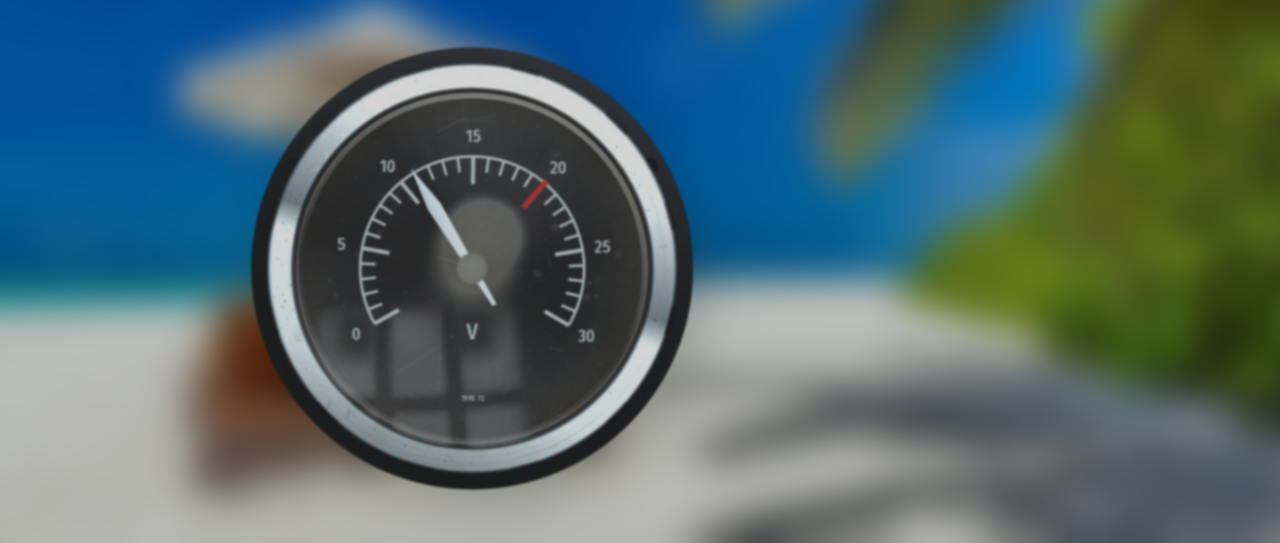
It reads **11** V
